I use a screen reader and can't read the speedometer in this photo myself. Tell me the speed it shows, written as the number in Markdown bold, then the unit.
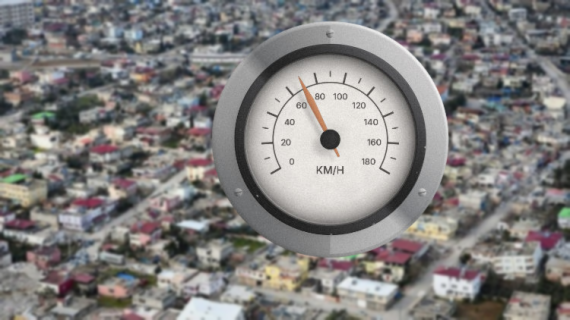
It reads **70** km/h
